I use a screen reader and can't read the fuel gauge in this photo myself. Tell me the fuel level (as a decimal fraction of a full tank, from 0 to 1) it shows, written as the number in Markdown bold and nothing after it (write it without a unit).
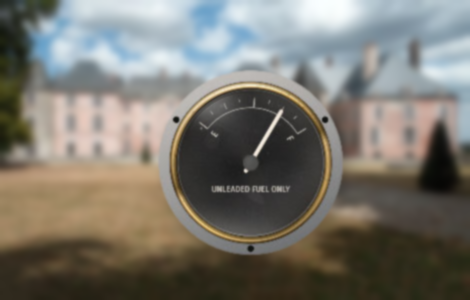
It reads **0.75**
